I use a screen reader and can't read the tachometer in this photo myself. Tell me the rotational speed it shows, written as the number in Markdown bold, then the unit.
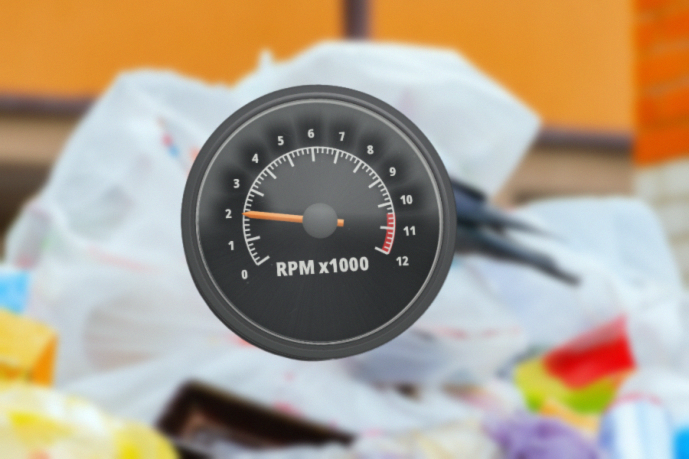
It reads **2000** rpm
